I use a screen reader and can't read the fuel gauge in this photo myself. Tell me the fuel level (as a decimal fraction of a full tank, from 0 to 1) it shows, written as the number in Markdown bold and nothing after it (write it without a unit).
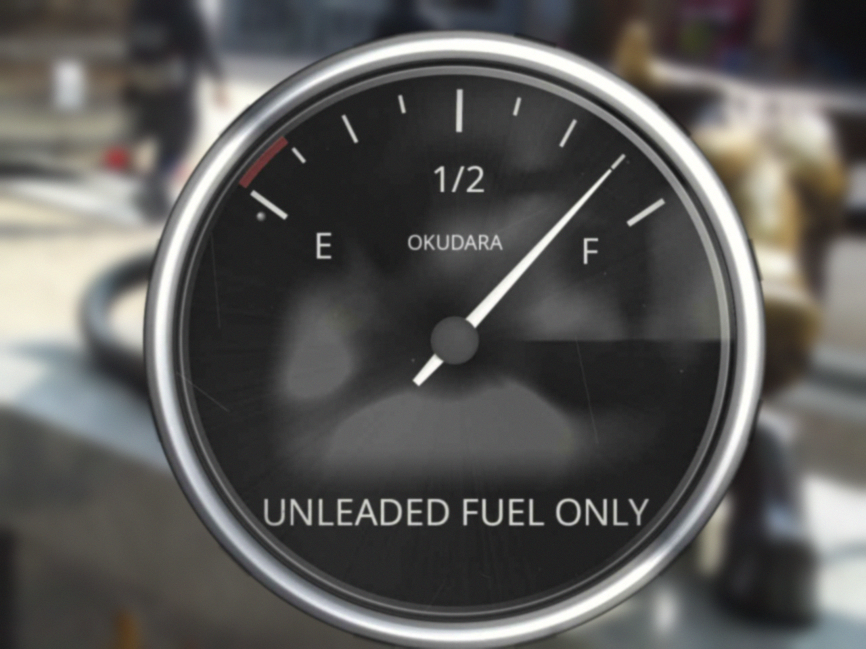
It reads **0.875**
